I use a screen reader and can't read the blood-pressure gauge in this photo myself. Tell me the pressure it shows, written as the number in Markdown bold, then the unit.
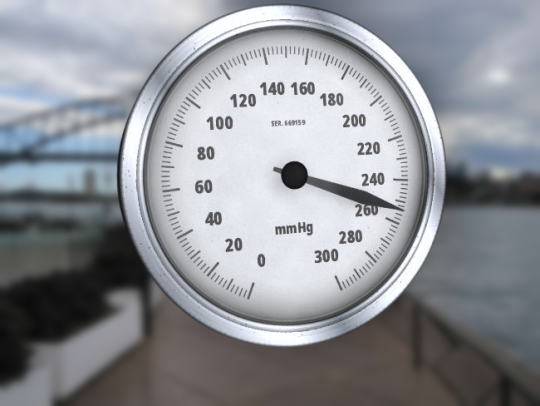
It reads **254** mmHg
